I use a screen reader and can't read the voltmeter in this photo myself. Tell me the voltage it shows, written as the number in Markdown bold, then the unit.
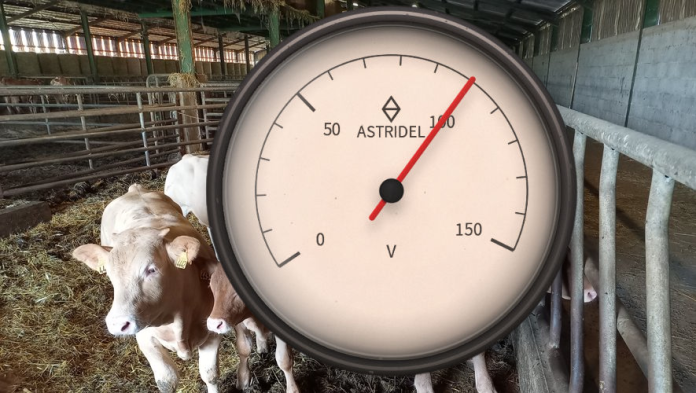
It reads **100** V
